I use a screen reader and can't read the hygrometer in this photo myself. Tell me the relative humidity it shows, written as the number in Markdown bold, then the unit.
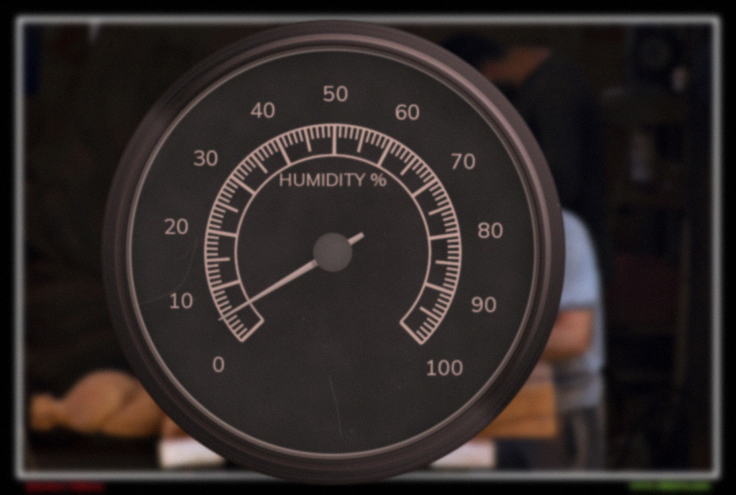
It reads **5** %
